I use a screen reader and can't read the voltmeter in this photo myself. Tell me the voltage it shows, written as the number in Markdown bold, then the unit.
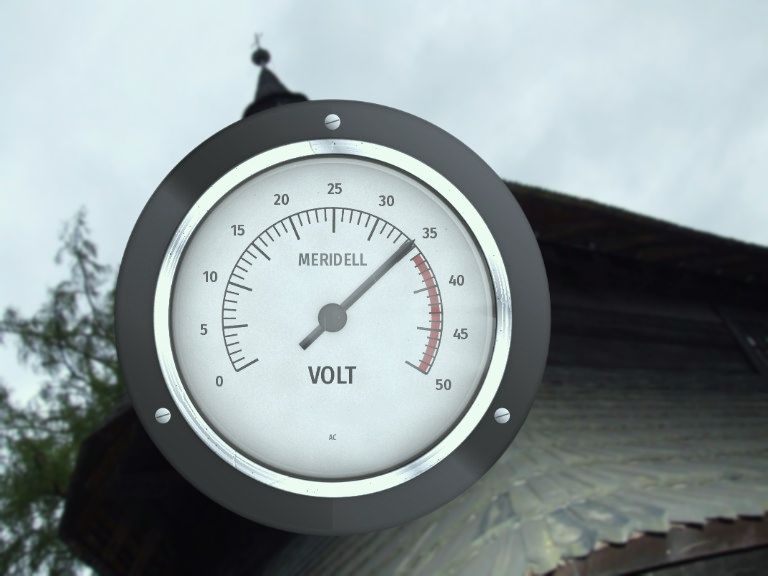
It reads **34.5** V
